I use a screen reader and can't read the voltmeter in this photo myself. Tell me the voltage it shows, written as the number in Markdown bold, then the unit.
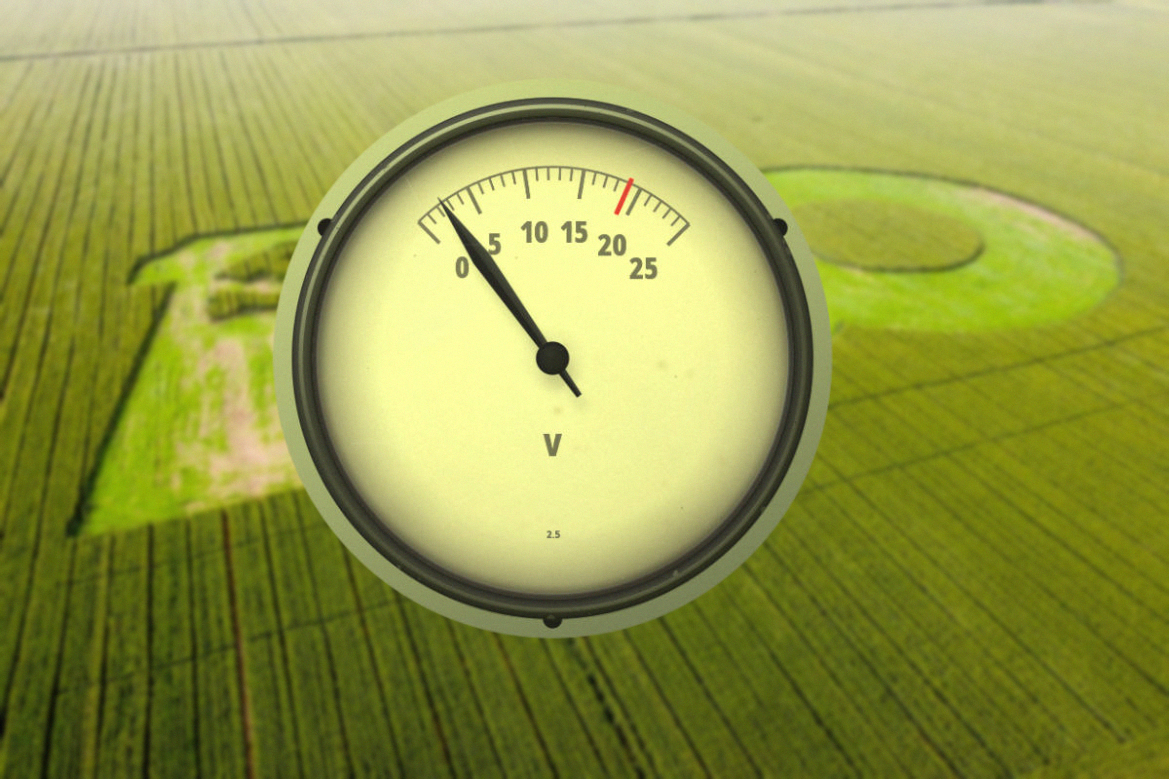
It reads **2.5** V
